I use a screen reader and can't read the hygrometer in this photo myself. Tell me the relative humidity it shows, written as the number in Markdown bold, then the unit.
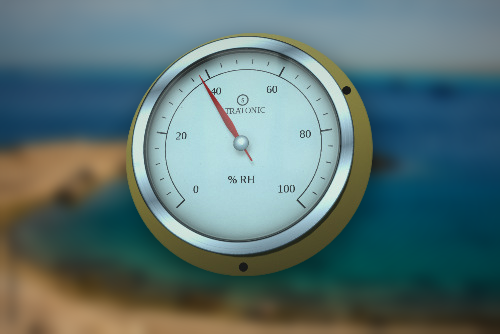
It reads **38** %
